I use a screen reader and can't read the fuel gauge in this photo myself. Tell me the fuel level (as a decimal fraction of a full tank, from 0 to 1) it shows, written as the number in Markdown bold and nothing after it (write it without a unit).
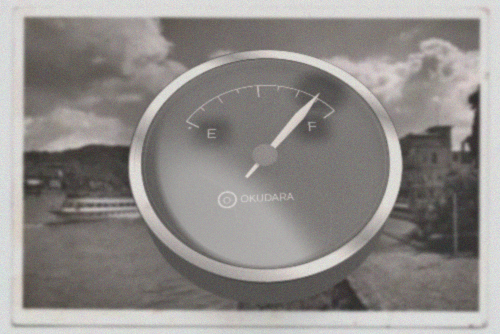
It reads **0.875**
